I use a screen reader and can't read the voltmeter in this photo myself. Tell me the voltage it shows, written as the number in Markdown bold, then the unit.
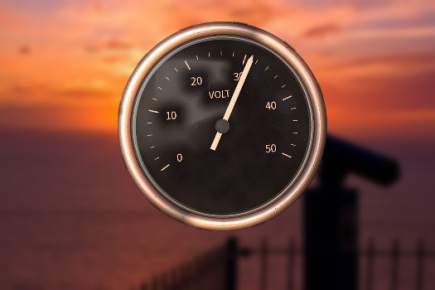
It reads **31** V
